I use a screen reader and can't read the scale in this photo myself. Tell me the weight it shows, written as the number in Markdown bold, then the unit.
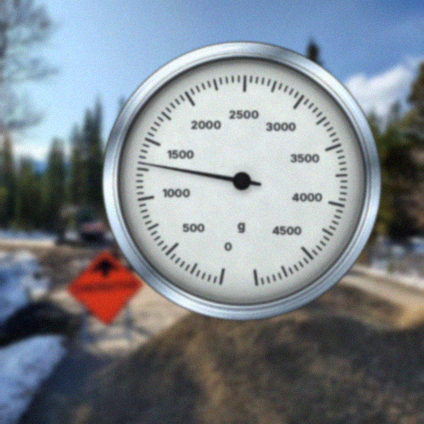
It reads **1300** g
